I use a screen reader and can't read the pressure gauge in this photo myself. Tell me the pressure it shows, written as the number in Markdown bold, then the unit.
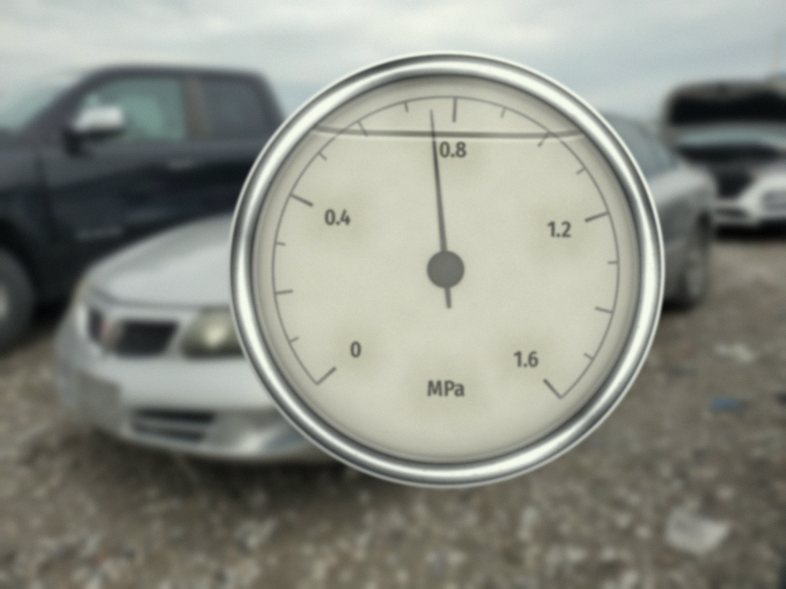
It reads **0.75** MPa
